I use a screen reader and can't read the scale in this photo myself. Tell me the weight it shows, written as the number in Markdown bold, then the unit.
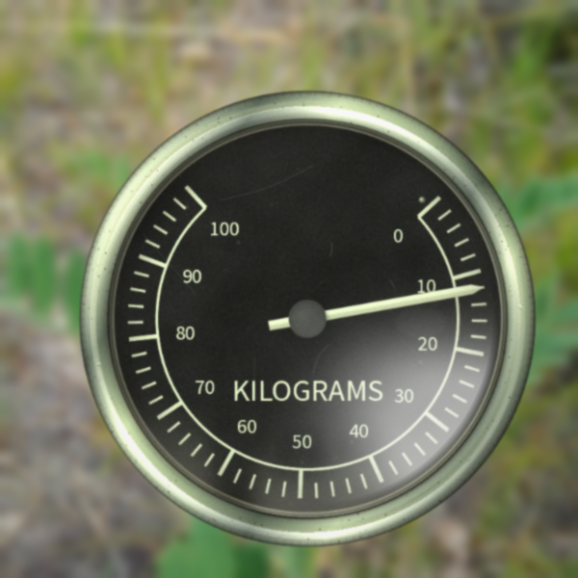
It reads **12** kg
